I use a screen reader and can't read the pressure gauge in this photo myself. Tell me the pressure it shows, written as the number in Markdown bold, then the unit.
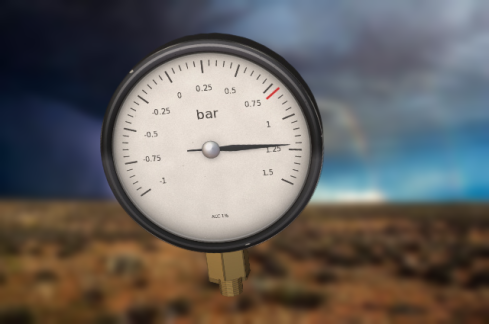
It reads **1.2** bar
